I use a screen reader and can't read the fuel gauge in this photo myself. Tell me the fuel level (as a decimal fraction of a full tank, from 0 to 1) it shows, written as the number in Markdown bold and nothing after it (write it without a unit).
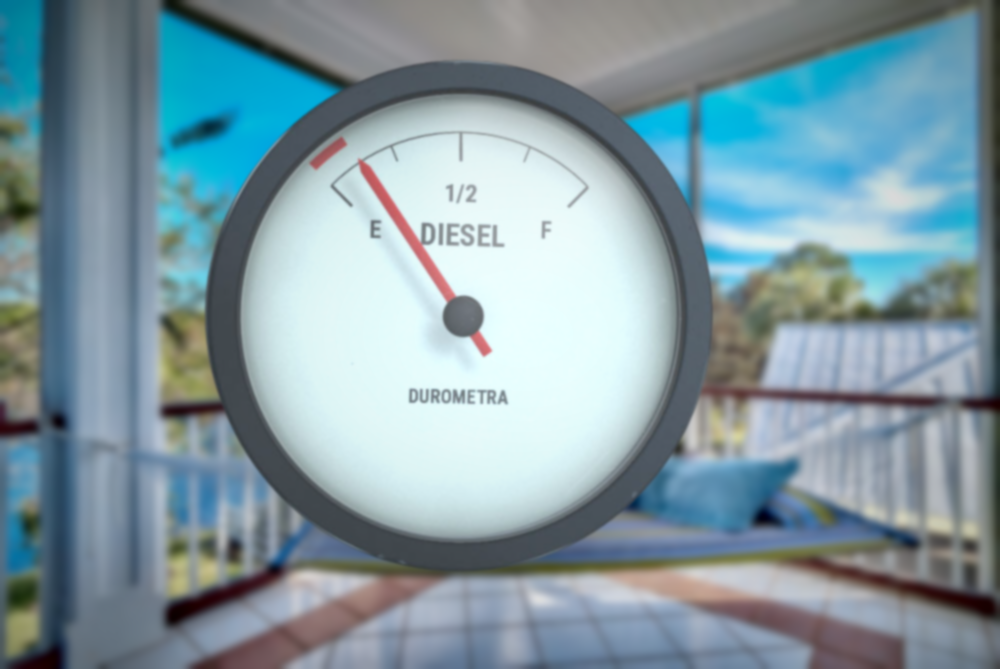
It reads **0.125**
